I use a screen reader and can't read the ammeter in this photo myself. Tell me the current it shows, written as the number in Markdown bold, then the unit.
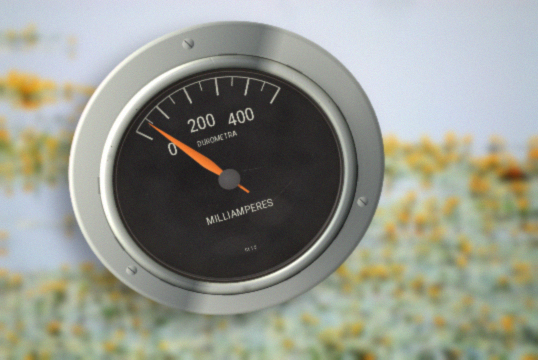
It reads **50** mA
